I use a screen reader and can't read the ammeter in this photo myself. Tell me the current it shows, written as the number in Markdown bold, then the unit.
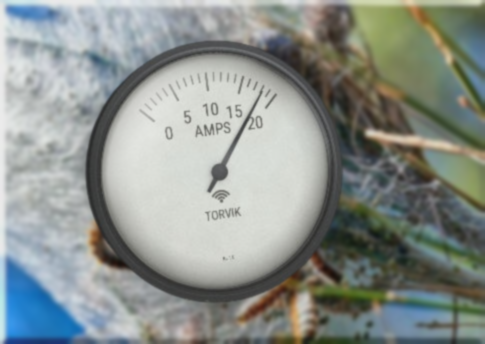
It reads **18** A
